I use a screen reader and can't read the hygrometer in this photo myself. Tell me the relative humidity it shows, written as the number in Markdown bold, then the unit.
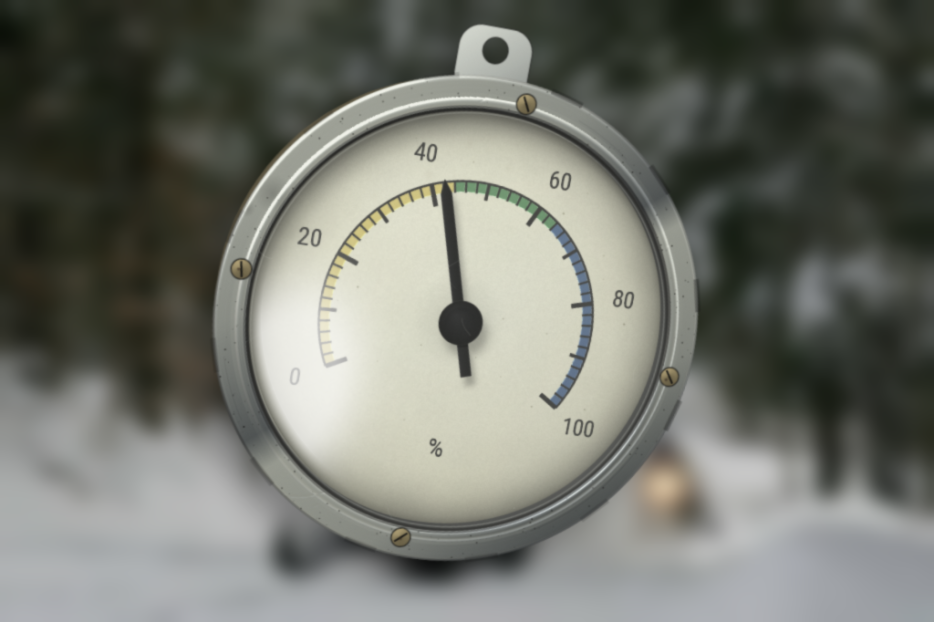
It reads **42** %
